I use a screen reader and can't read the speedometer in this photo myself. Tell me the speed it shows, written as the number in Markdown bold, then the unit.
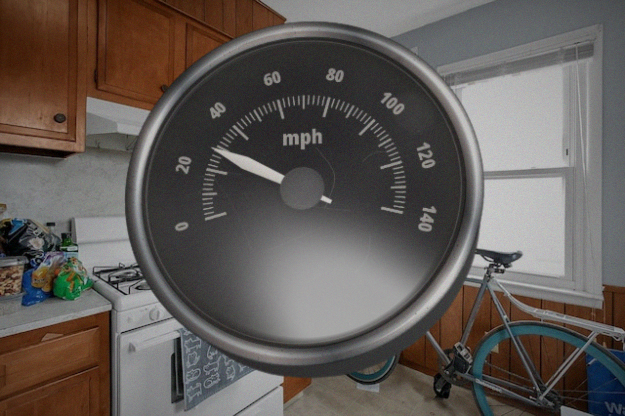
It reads **28** mph
